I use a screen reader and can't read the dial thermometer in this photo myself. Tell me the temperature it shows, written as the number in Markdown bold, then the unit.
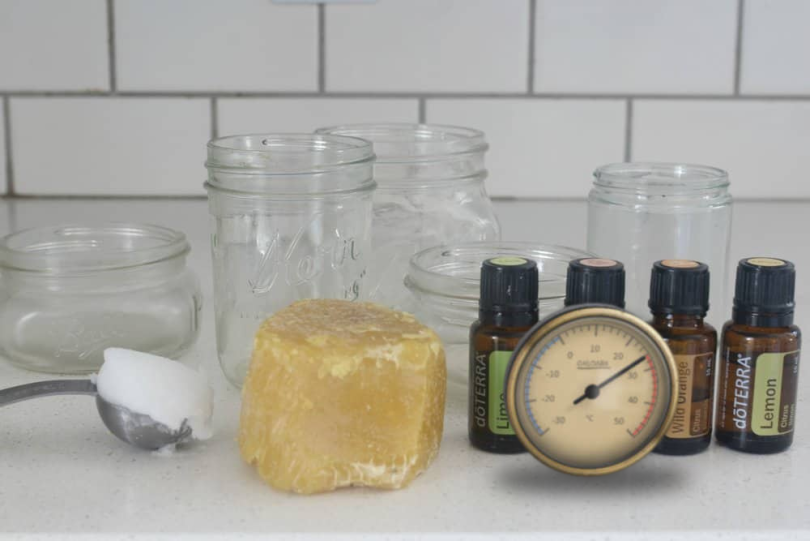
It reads **26** °C
